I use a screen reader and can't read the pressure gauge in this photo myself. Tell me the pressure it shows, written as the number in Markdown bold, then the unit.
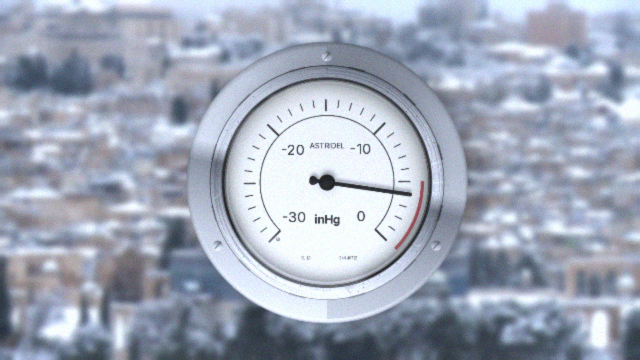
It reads **-4** inHg
